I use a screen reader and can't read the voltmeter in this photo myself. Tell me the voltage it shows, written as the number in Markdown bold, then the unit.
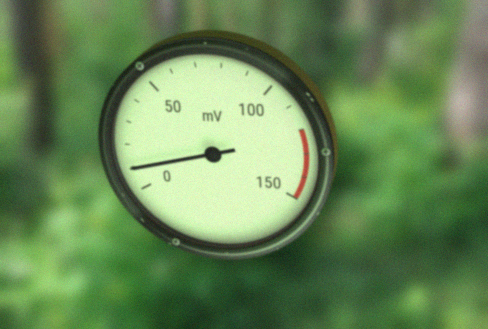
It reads **10** mV
